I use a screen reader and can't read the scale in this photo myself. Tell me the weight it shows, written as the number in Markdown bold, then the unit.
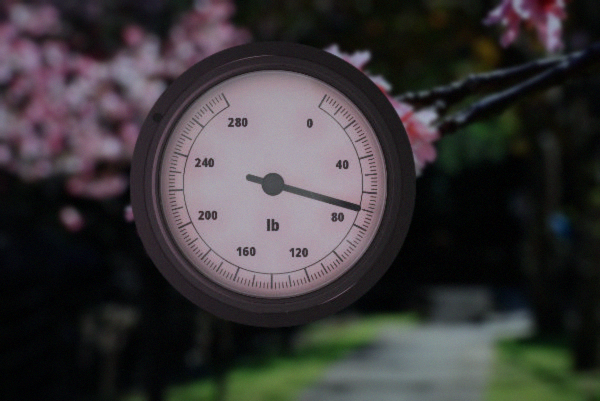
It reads **70** lb
